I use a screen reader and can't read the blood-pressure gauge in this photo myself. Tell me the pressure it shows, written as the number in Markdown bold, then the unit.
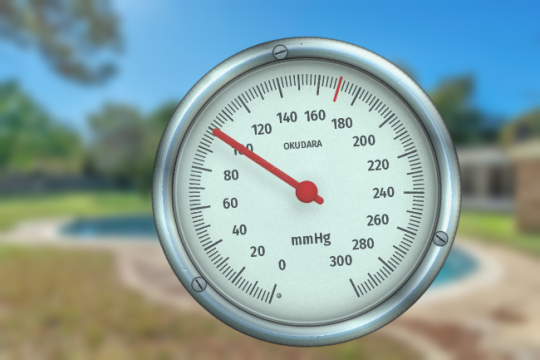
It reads **100** mmHg
